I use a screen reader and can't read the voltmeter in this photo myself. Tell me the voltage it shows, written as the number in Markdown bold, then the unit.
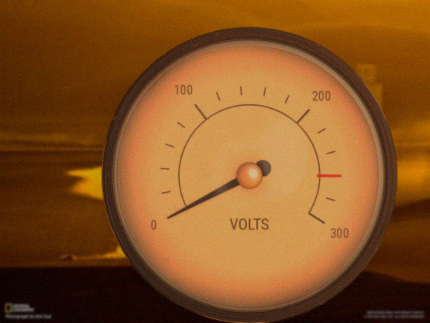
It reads **0** V
